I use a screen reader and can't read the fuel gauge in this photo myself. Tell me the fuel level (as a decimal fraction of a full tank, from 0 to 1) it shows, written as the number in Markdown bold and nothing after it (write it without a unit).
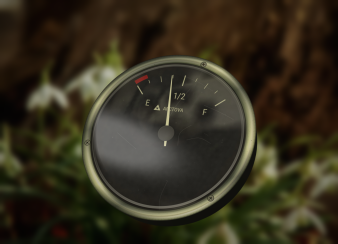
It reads **0.375**
